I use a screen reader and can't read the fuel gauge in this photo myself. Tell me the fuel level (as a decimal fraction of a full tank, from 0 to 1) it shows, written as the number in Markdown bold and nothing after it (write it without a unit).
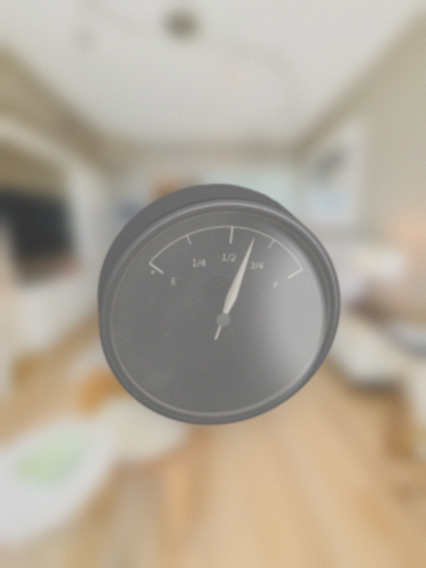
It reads **0.625**
